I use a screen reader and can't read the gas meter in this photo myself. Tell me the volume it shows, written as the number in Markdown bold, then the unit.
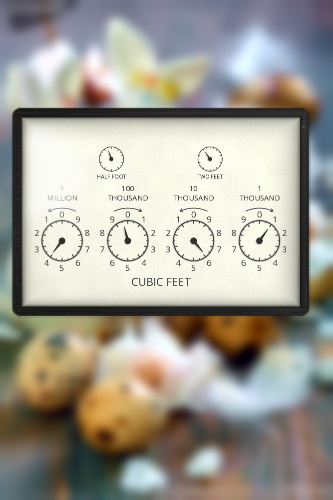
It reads **396100** ft³
